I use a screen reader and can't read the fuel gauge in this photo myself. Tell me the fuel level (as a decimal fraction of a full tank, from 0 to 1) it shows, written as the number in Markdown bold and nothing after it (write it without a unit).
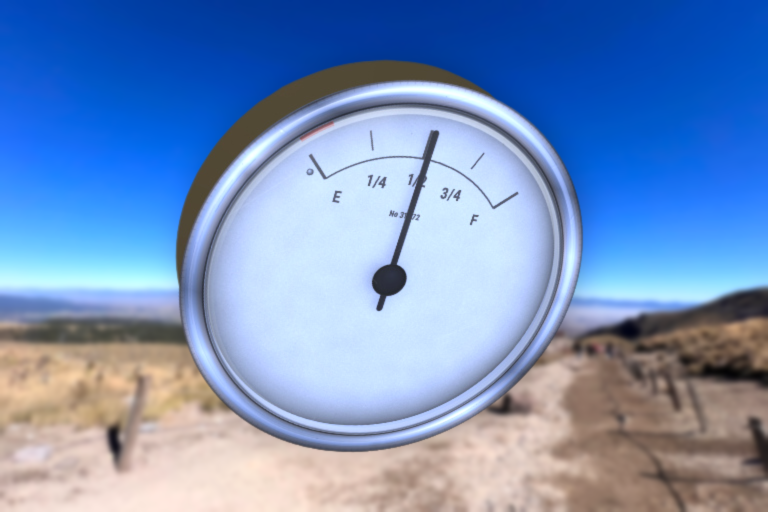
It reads **0.5**
